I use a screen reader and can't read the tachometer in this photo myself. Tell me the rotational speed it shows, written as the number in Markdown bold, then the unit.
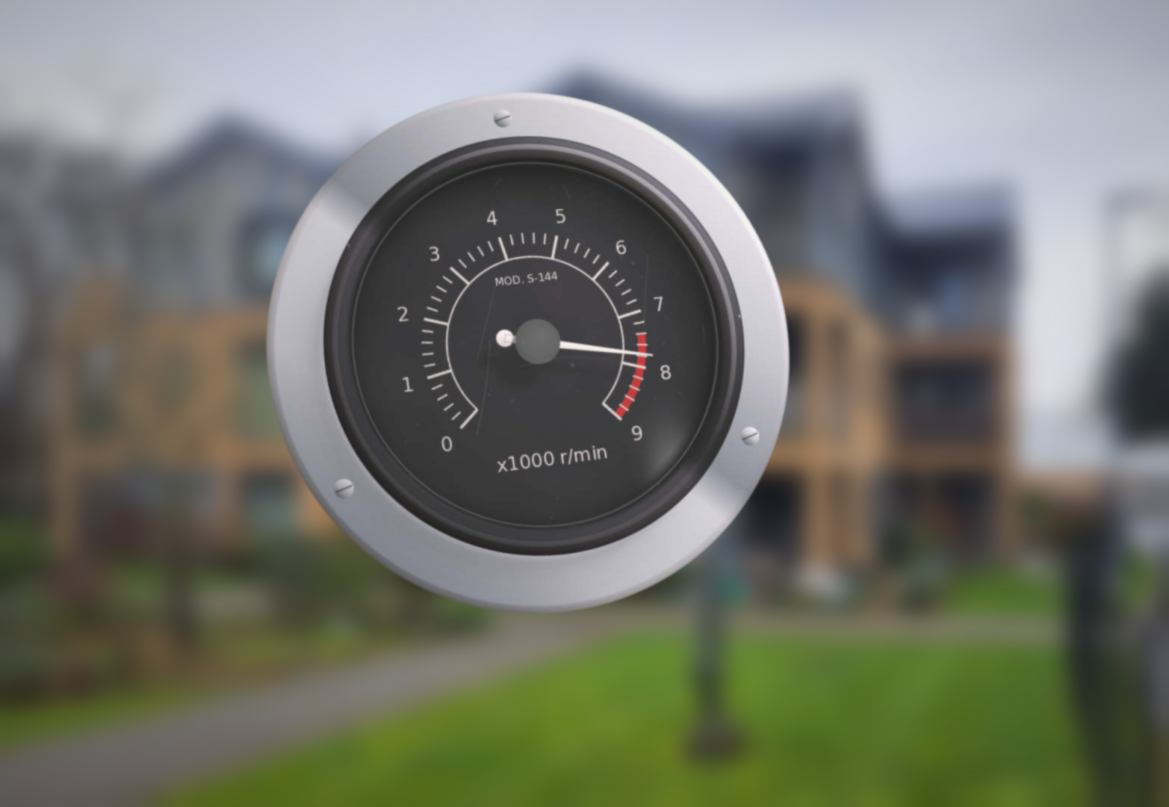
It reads **7800** rpm
